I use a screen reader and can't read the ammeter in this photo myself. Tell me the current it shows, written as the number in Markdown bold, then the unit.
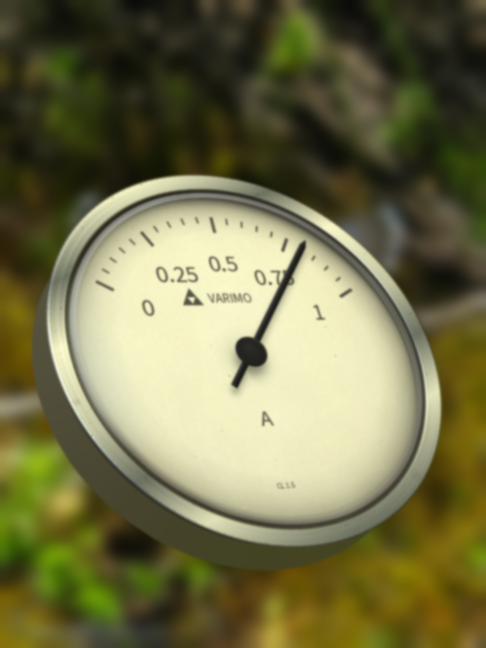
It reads **0.8** A
